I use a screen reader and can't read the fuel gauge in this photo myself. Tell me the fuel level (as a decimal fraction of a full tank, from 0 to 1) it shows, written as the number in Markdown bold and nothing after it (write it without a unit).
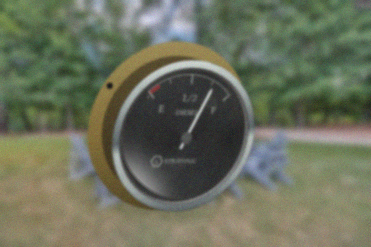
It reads **0.75**
